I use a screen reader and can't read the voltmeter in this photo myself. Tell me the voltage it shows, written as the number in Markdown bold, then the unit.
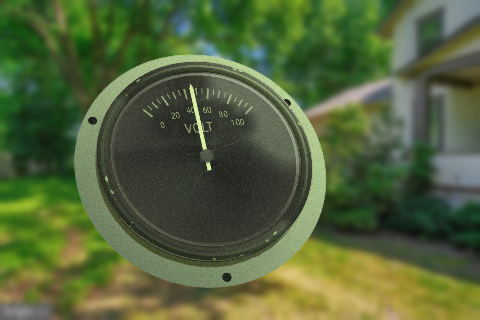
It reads **45** V
